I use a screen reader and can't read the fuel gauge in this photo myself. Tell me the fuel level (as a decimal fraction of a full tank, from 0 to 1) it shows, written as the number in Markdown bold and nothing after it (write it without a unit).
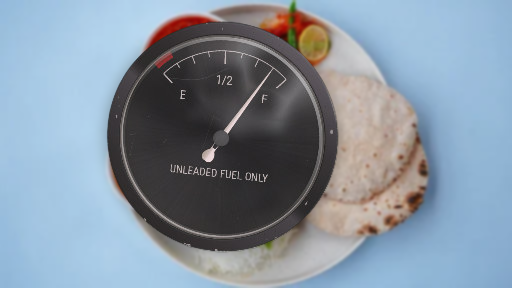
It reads **0.875**
